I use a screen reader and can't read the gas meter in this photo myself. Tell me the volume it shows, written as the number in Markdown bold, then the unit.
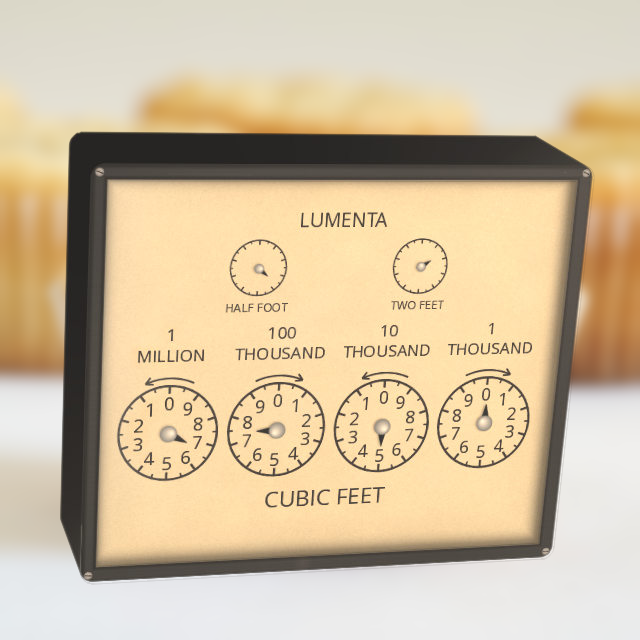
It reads **675000** ft³
